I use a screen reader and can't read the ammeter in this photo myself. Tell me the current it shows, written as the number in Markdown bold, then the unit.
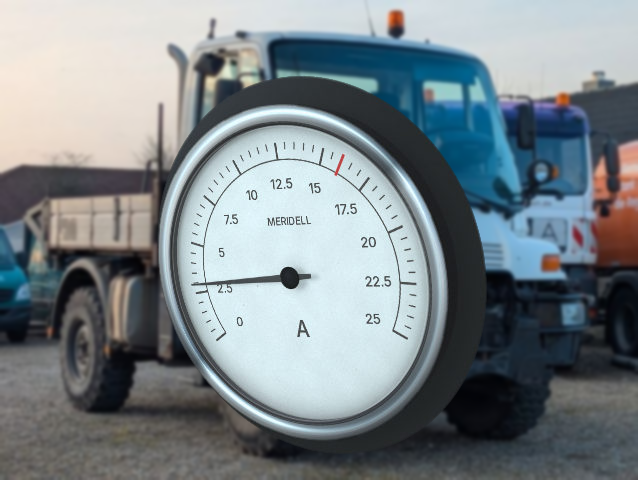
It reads **3** A
